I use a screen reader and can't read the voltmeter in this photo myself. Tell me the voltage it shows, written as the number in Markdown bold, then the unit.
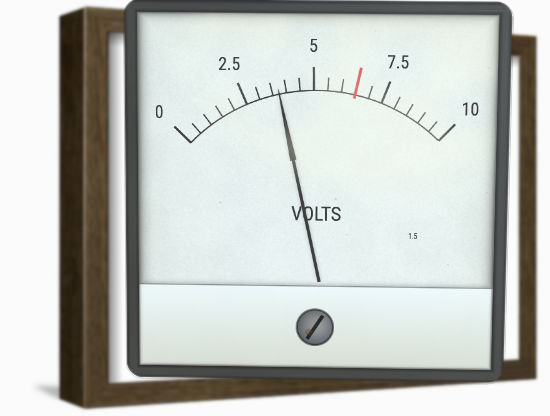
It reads **3.75** V
